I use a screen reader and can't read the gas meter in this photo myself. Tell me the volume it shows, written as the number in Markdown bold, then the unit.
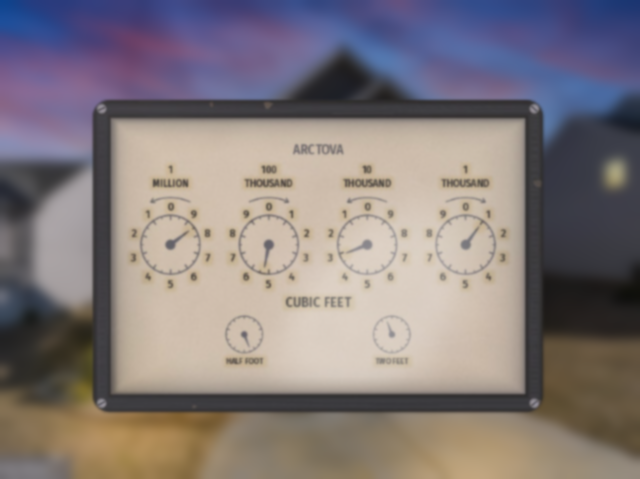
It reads **853100** ft³
